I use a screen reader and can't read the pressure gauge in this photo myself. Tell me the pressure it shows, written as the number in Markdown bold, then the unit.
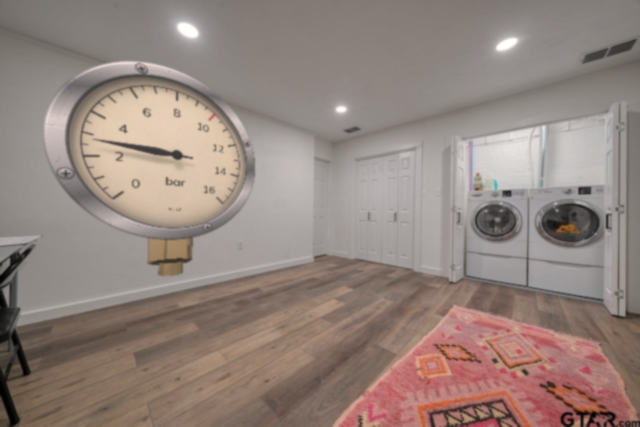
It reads **2.75** bar
